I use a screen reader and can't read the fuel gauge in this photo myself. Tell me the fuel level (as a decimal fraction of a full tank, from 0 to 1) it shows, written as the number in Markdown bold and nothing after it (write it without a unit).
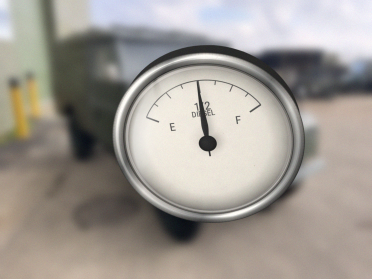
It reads **0.5**
